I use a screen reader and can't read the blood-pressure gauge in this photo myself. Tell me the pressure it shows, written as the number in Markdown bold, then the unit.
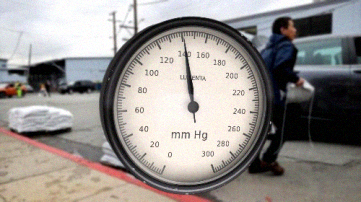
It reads **140** mmHg
